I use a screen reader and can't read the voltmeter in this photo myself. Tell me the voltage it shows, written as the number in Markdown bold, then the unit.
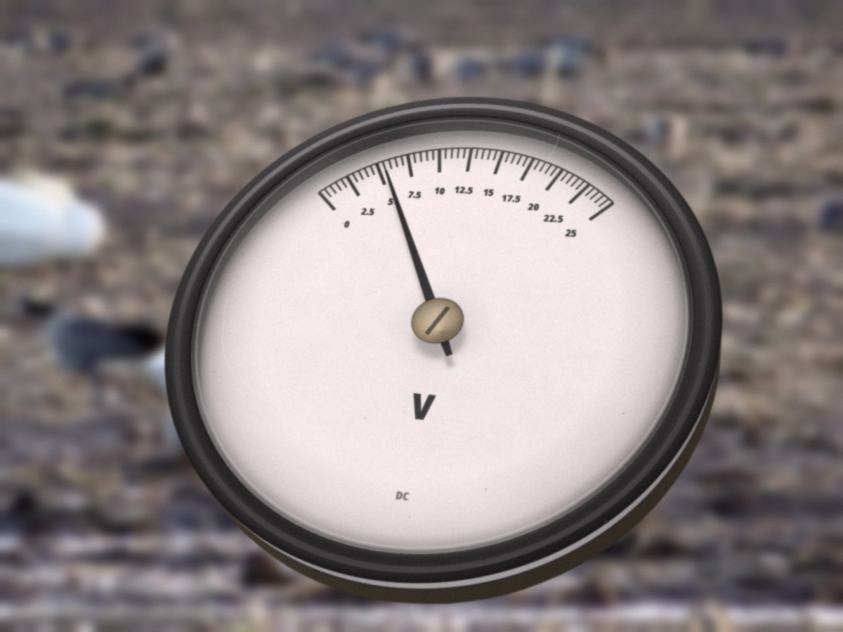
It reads **5.5** V
